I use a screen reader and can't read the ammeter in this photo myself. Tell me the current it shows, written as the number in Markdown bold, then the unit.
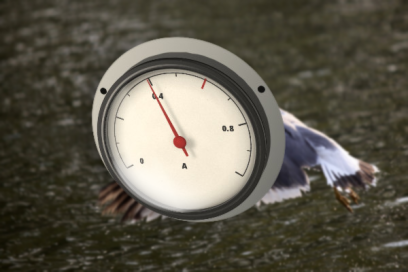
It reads **0.4** A
